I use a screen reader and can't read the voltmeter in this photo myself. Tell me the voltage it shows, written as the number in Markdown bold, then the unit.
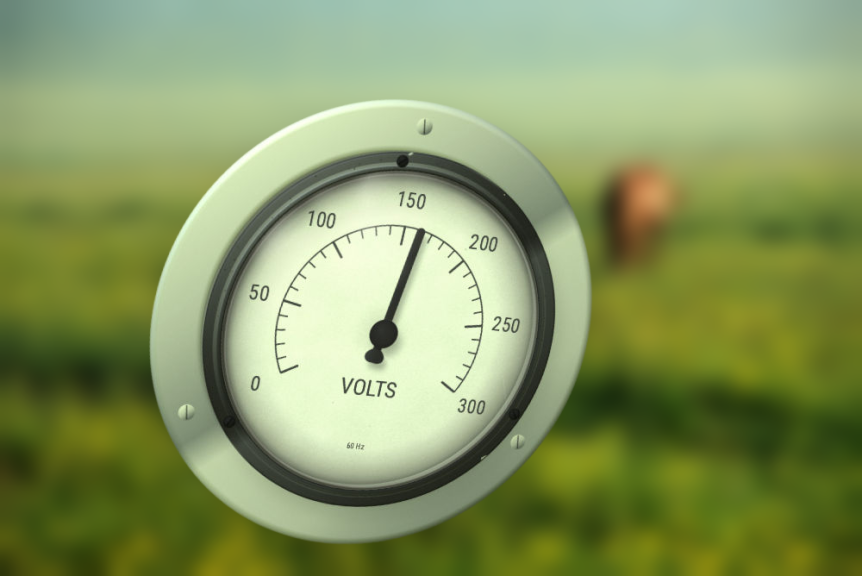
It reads **160** V
